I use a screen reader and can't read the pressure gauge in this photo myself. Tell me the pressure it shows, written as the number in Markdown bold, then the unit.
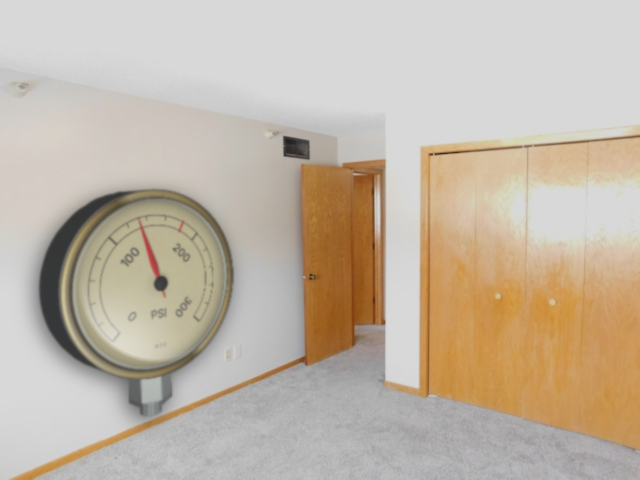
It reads **130** psi
